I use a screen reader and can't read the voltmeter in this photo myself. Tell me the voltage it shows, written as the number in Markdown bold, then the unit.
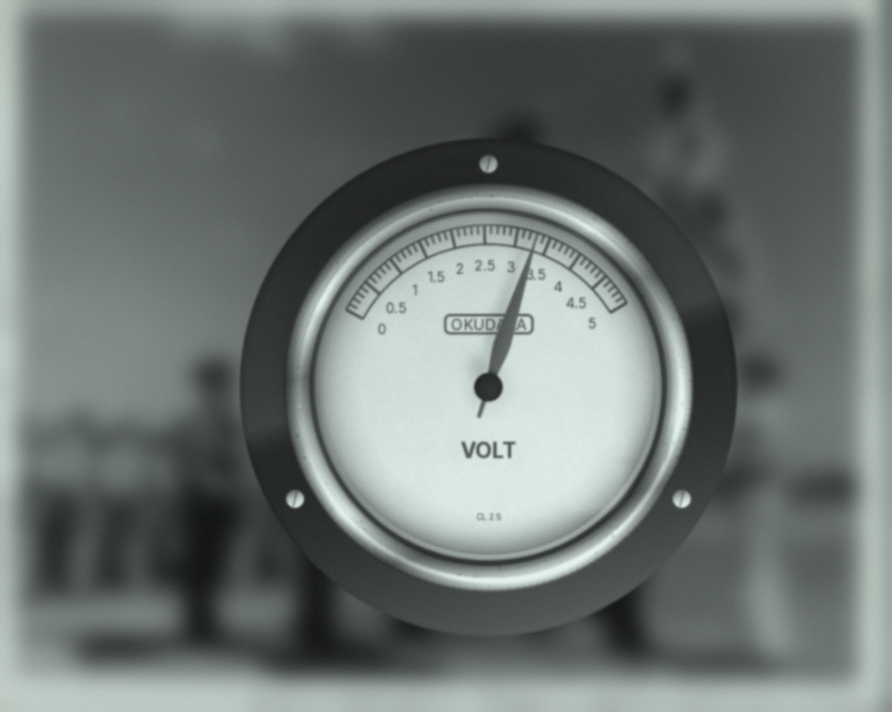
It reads **3.3** V
